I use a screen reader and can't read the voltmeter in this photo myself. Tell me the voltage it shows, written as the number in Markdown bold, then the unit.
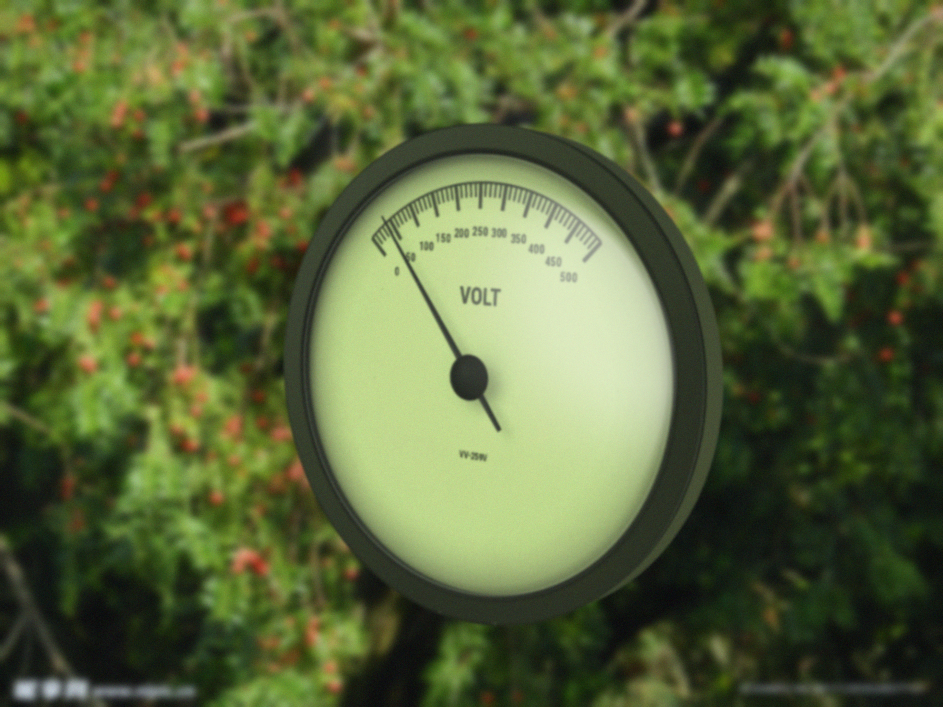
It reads **50** V
